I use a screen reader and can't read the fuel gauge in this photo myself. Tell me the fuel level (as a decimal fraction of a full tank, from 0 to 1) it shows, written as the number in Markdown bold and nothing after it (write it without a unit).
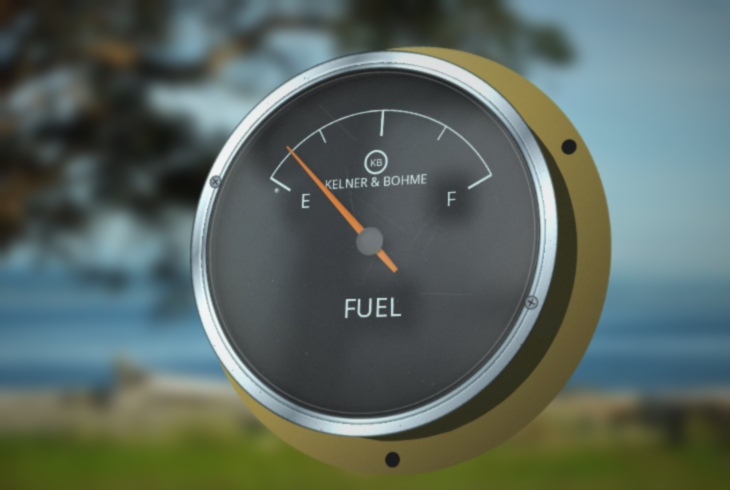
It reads **0.125**
